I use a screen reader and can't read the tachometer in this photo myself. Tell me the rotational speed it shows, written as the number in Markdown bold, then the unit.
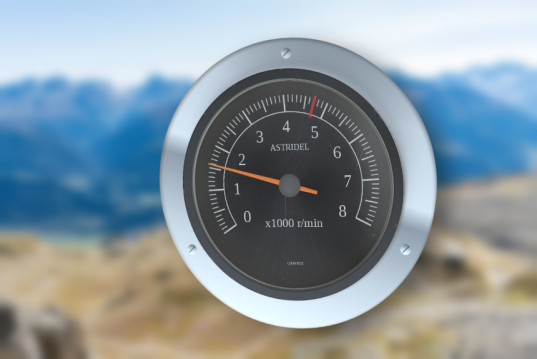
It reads **1600** rpm
